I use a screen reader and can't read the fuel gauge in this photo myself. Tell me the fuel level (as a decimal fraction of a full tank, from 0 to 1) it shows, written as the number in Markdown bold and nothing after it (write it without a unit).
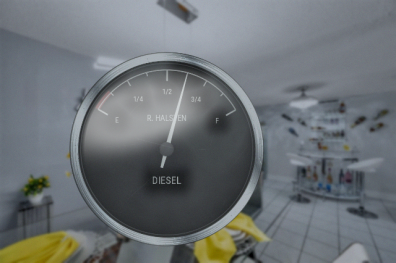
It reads **0.625**
